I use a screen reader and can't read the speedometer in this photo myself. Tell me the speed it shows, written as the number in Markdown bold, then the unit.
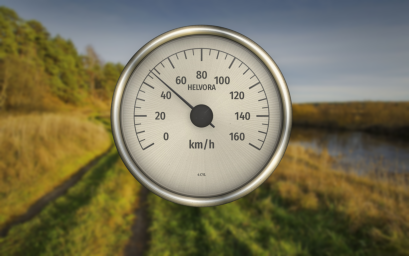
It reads **47.5** km/h
